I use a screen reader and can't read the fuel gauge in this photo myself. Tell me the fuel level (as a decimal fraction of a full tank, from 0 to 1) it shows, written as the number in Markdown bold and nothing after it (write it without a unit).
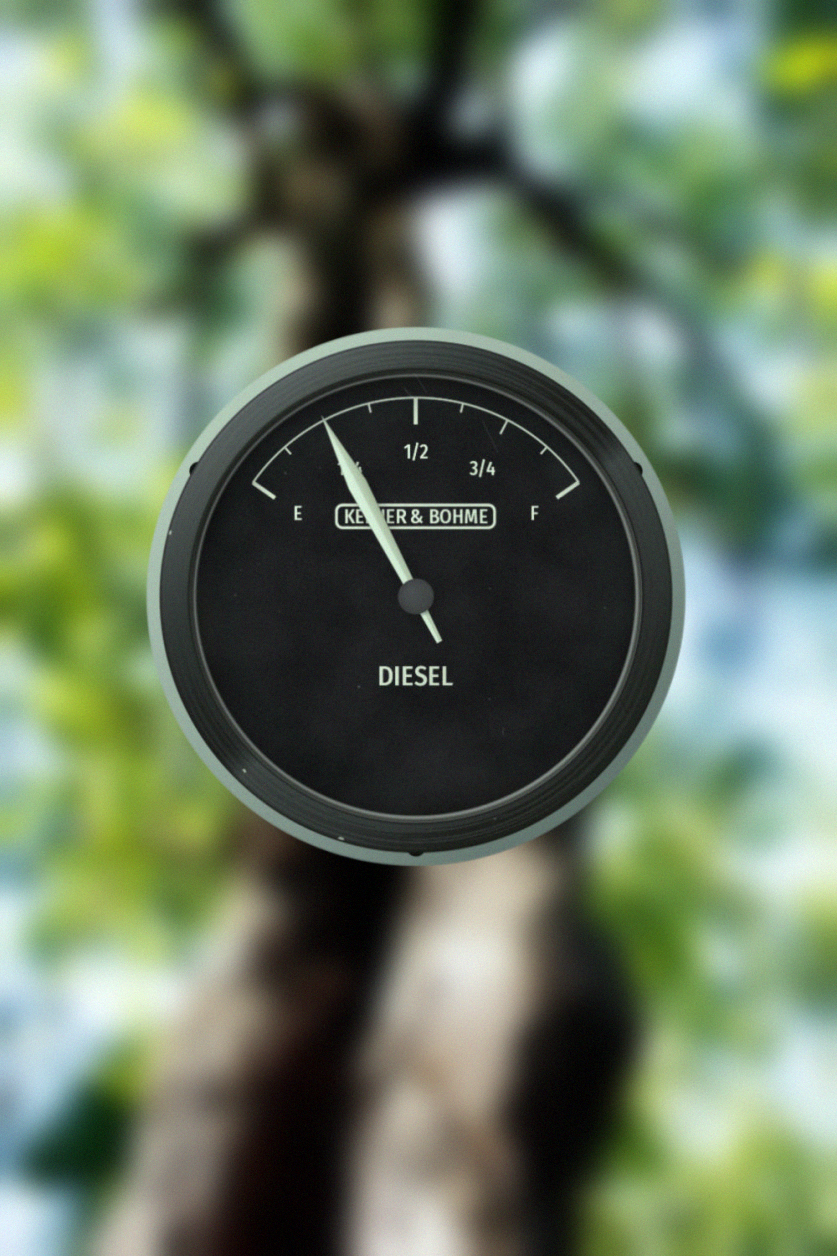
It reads **0.25**
